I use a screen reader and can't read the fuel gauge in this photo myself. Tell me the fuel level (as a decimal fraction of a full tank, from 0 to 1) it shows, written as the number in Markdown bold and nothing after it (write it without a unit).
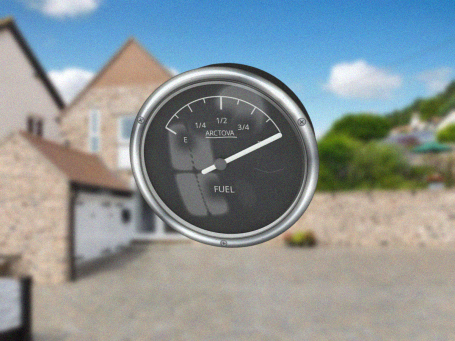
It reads **1**
